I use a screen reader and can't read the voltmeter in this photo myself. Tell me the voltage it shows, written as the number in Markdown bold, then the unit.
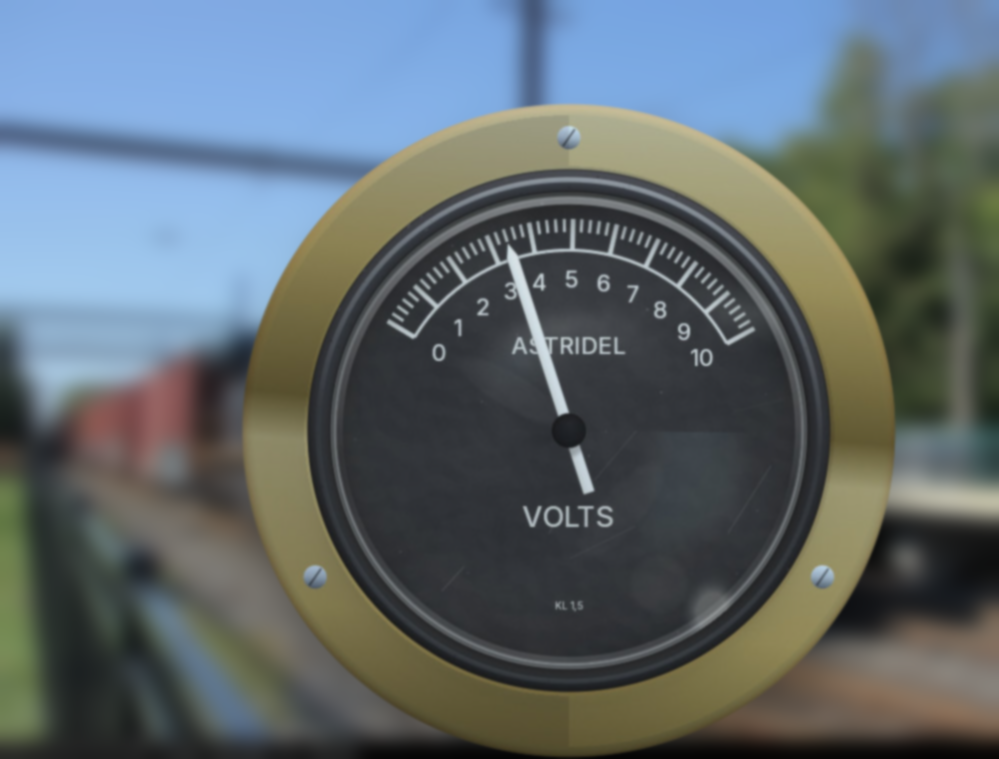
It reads **3.4** V
